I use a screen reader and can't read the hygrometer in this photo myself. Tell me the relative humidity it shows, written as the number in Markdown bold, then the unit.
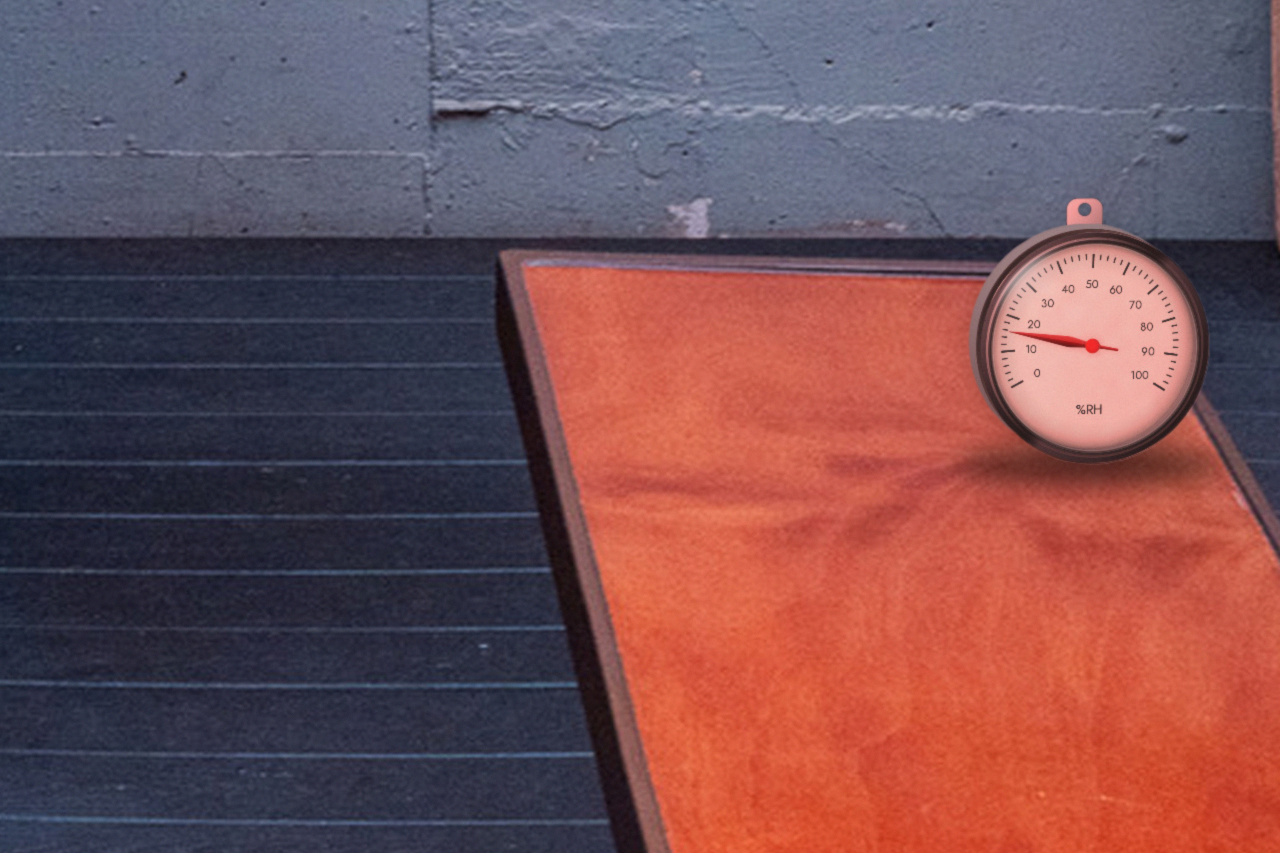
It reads **16** %
